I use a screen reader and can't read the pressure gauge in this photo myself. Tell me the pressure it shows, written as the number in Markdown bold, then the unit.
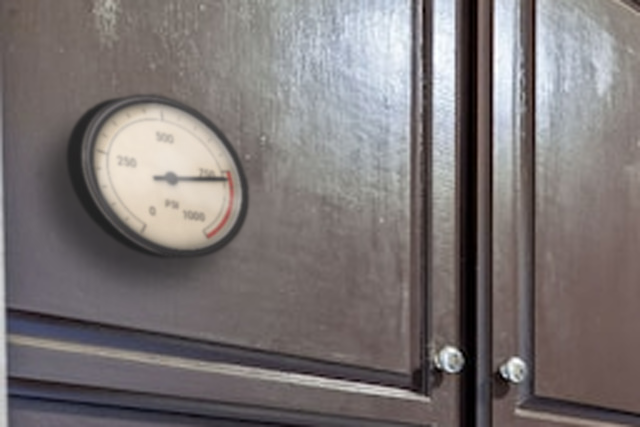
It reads **775** psi
